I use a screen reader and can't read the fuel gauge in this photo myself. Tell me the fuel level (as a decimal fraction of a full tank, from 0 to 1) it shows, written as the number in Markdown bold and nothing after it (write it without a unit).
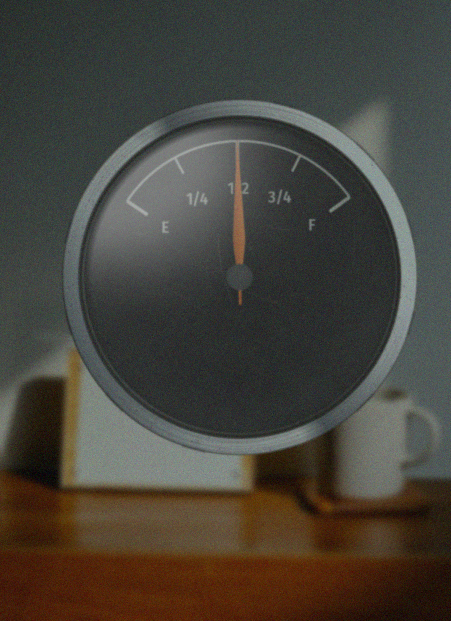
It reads **0.5**
